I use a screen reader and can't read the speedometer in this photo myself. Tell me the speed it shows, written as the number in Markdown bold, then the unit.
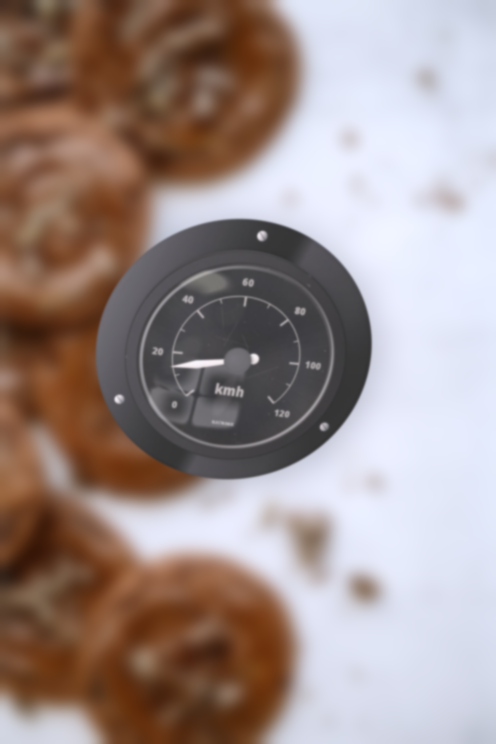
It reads **15** km/h
